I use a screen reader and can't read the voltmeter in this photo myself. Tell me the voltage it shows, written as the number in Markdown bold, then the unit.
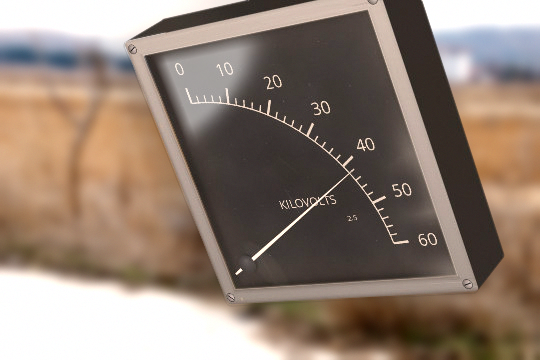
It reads **42** kV
